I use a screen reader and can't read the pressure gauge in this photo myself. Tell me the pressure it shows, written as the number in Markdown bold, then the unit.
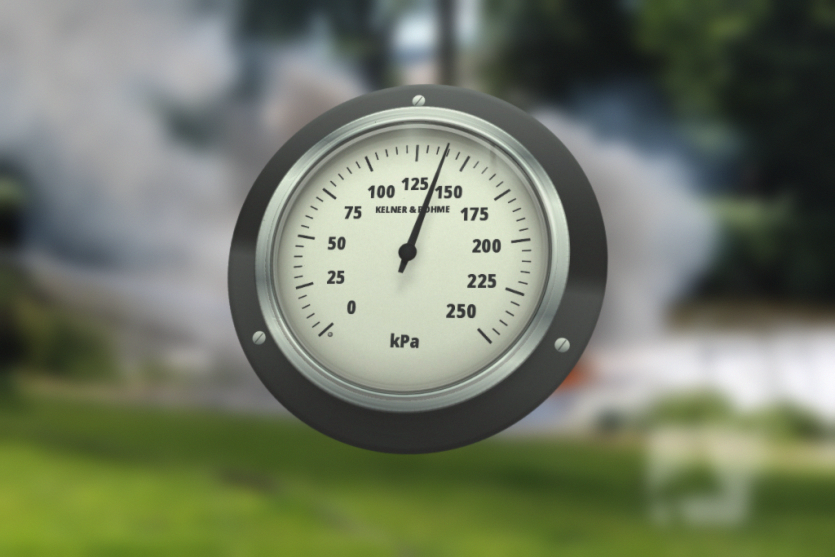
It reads **140** kPa
